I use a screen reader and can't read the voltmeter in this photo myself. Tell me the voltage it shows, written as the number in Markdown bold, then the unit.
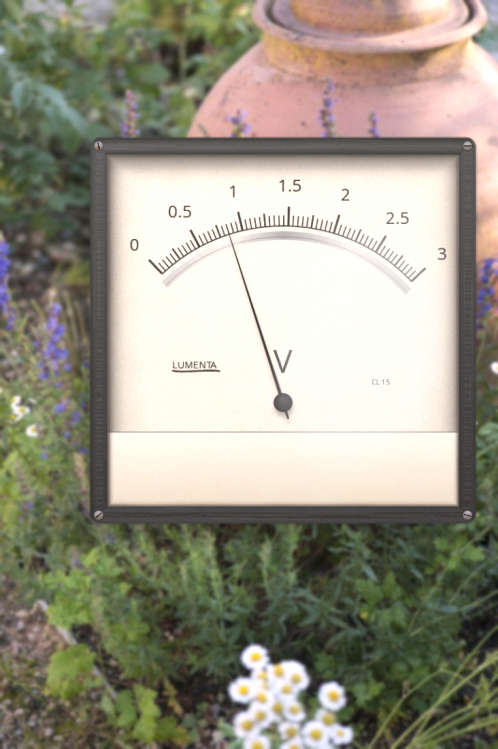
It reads **0.85** V
